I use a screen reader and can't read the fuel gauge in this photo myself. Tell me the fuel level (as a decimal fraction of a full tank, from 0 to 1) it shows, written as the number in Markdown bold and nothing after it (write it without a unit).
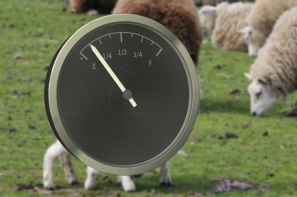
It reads **0.125**
